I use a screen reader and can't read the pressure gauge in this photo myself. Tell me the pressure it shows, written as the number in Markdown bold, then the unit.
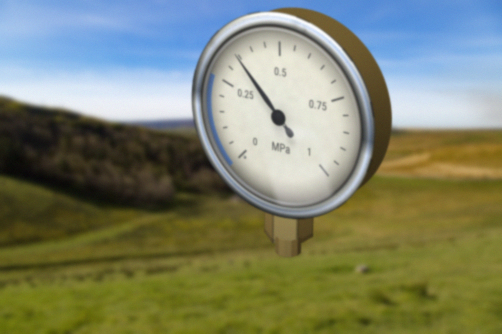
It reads **0.35** MPa
